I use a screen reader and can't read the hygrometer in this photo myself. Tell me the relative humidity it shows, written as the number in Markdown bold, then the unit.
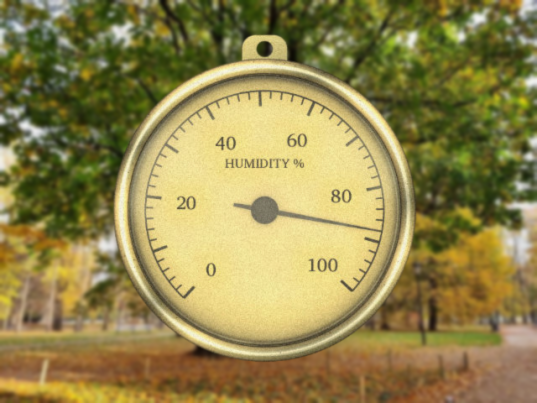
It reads **88** %
